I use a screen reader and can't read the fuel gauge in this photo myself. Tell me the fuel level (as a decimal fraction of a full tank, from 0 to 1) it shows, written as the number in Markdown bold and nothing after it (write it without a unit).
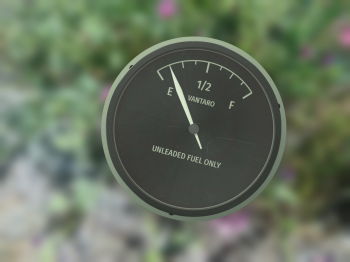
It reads **0.125**
